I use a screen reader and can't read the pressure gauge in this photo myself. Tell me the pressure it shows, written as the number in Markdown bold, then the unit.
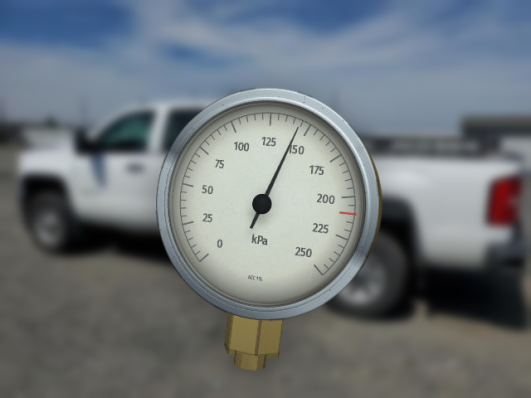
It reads **145** kPa
